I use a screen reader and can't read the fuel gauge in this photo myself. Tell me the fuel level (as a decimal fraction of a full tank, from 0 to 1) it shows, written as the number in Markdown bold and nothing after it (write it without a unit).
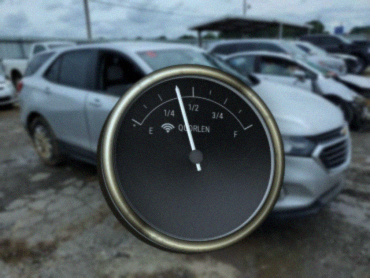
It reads **0.375**
